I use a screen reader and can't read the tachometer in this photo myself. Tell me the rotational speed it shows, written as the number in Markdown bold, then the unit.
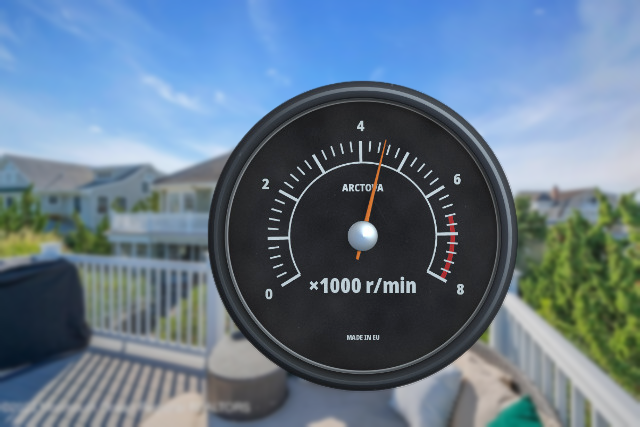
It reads **4500** rpm
